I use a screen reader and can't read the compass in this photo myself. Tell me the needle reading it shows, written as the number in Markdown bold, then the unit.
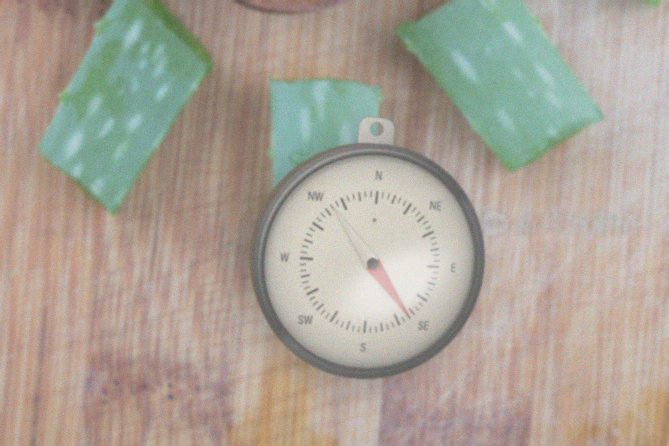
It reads **140** °
